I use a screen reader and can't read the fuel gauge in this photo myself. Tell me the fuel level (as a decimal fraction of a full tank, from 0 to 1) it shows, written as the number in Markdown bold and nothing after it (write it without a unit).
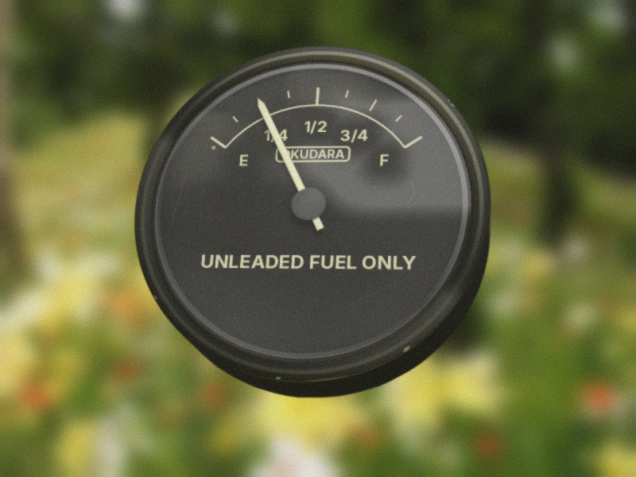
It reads **0.25**
